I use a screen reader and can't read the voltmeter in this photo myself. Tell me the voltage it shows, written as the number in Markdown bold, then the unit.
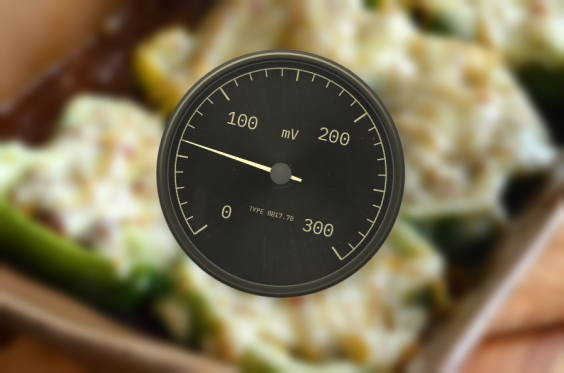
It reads **60** mV
